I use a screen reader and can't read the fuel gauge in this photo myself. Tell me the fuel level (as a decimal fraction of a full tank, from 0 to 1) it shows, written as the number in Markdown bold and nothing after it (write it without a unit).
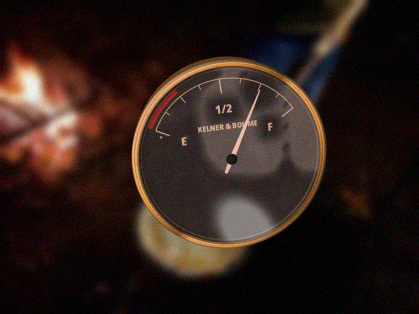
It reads **0.75**
